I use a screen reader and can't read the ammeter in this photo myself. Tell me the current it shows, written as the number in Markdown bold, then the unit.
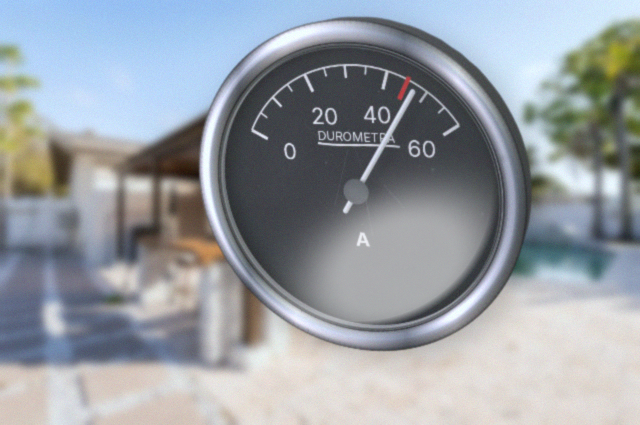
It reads **47.5** A
